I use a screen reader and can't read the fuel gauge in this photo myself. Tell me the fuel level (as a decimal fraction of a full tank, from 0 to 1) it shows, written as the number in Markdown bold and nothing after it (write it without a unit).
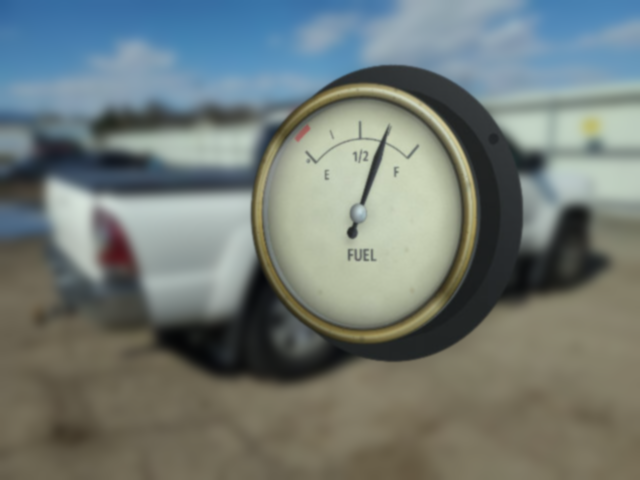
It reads **0.75**
